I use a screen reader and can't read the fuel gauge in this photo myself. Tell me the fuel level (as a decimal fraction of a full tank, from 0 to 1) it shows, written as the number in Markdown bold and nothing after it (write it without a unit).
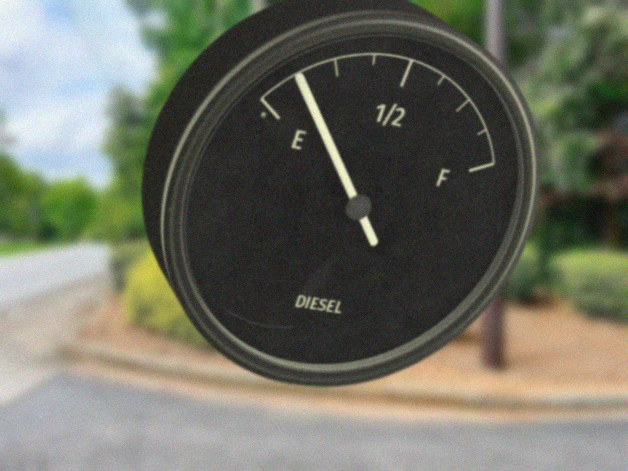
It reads **0.125**
